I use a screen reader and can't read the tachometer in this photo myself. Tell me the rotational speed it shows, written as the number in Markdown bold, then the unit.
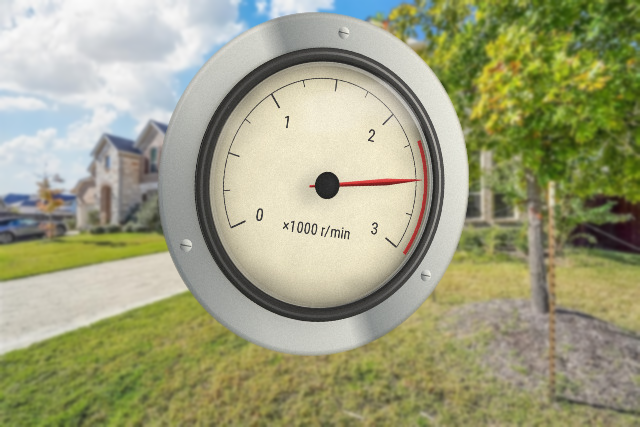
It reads **2500** rpm
